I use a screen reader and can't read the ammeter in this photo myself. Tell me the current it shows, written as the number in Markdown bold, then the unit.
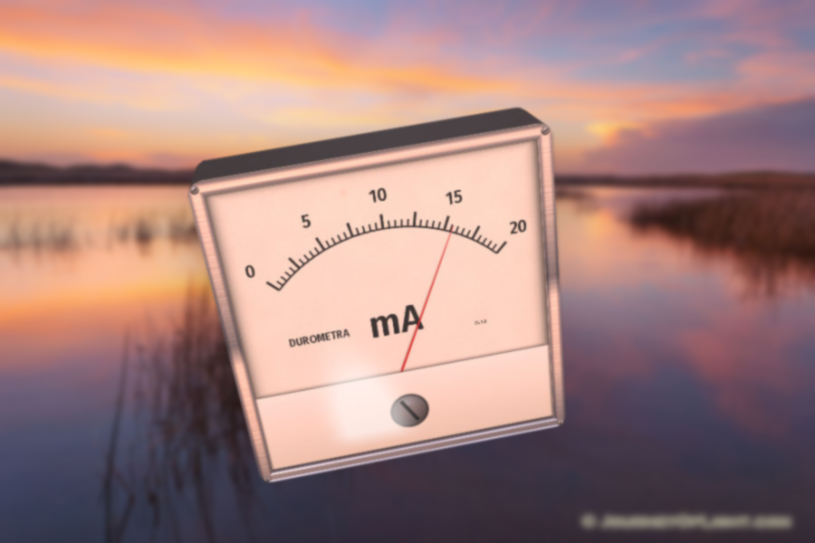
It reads **15.5** mA
